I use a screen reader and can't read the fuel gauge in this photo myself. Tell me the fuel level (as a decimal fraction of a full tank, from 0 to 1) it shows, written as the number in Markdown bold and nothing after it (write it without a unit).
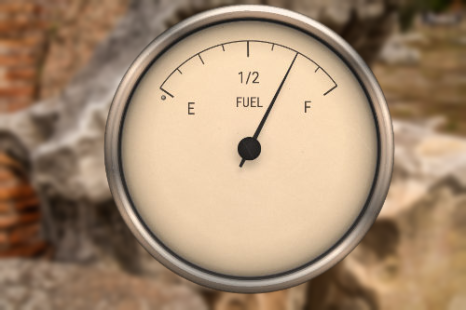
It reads **0.75**
